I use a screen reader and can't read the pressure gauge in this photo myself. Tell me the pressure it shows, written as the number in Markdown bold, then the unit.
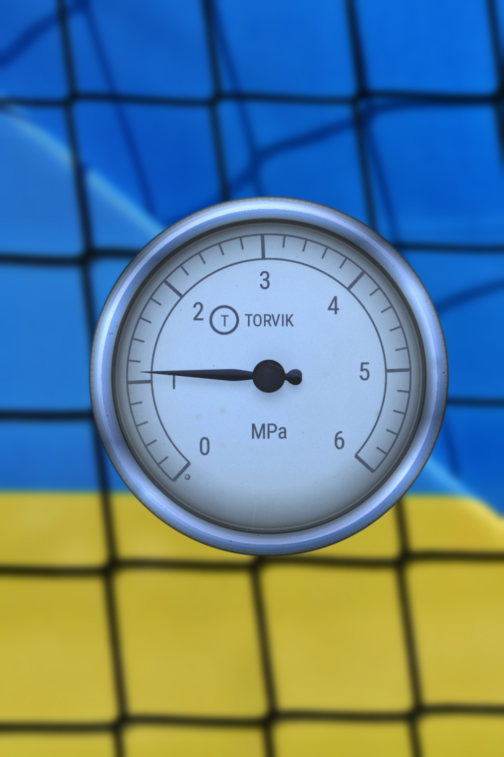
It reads **1.1** MPa
